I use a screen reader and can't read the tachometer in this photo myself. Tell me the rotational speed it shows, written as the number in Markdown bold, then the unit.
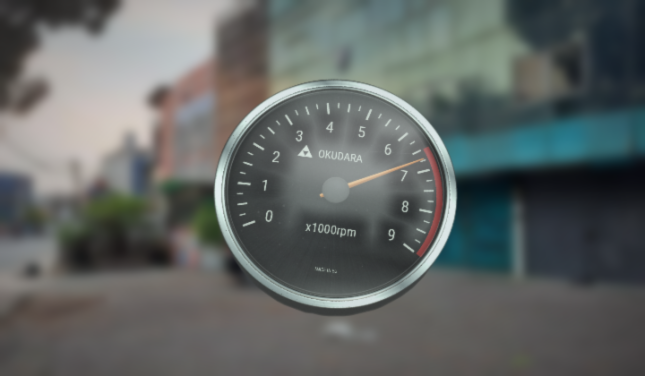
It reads **6750** rpm
